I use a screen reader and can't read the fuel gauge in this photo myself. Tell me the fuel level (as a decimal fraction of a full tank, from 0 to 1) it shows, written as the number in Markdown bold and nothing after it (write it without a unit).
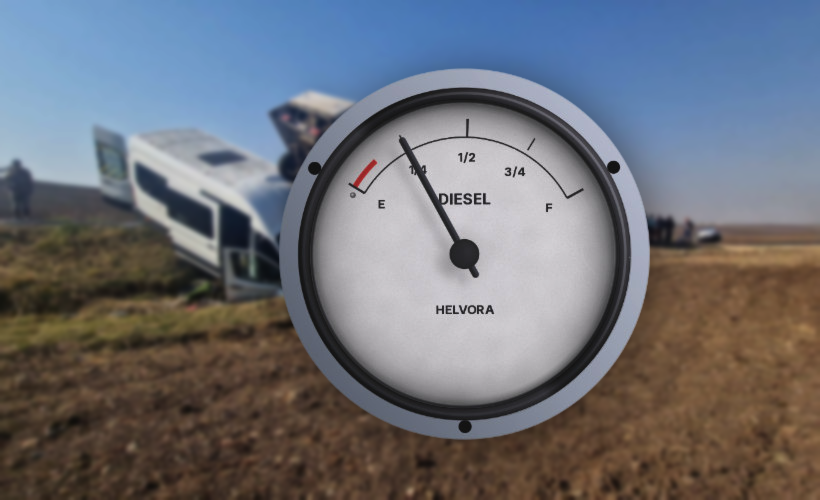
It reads **0.25**
